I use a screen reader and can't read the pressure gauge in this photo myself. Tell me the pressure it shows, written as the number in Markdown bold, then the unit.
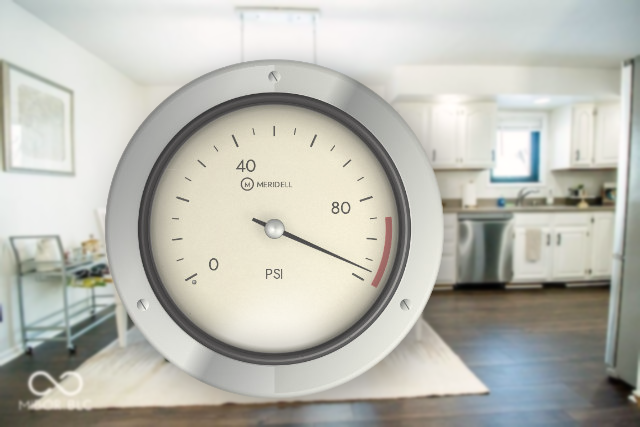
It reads **97.5** psi
